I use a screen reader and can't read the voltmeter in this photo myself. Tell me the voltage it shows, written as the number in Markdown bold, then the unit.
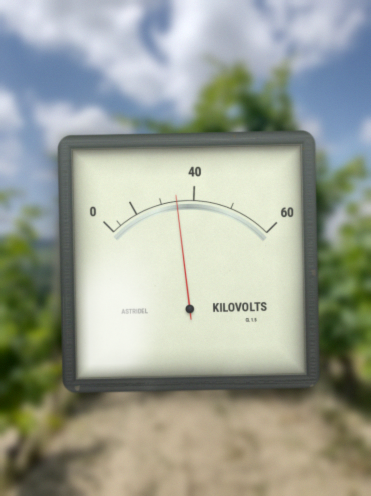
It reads **35** kV
